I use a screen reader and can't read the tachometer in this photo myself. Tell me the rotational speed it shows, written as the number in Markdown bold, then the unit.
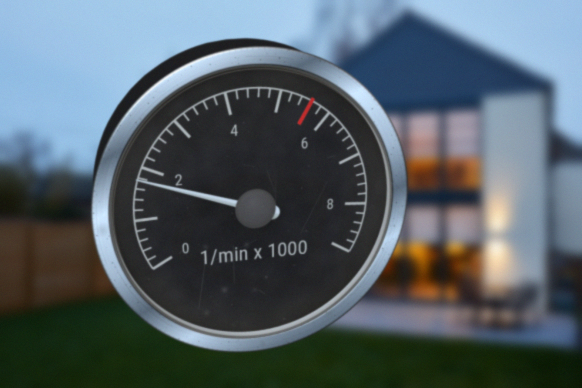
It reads **1800** rpm
